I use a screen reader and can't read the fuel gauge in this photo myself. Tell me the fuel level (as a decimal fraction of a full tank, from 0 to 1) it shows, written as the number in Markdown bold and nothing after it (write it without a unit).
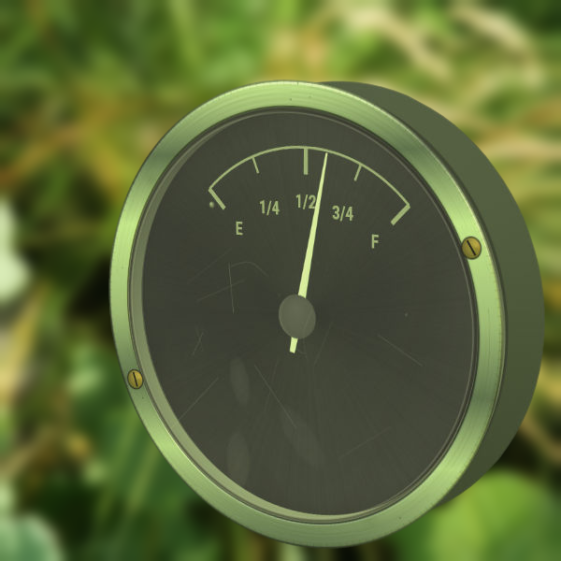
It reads **0.625**
